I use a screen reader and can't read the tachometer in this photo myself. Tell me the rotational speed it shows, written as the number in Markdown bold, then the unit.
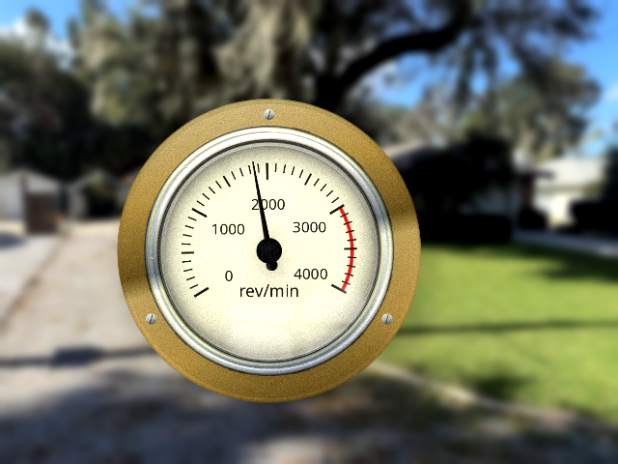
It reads **1850** rpm
